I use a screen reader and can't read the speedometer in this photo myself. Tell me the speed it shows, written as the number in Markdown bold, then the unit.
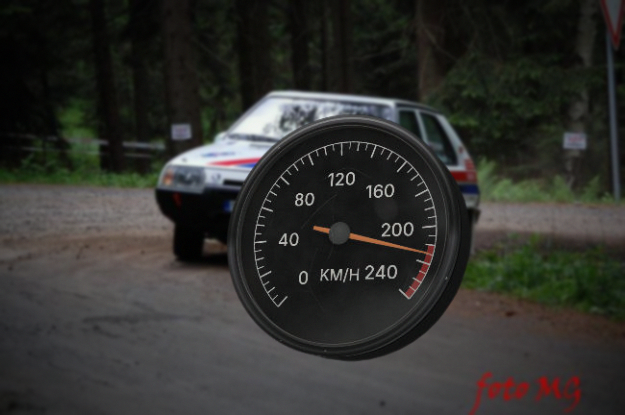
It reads **215** km/h
